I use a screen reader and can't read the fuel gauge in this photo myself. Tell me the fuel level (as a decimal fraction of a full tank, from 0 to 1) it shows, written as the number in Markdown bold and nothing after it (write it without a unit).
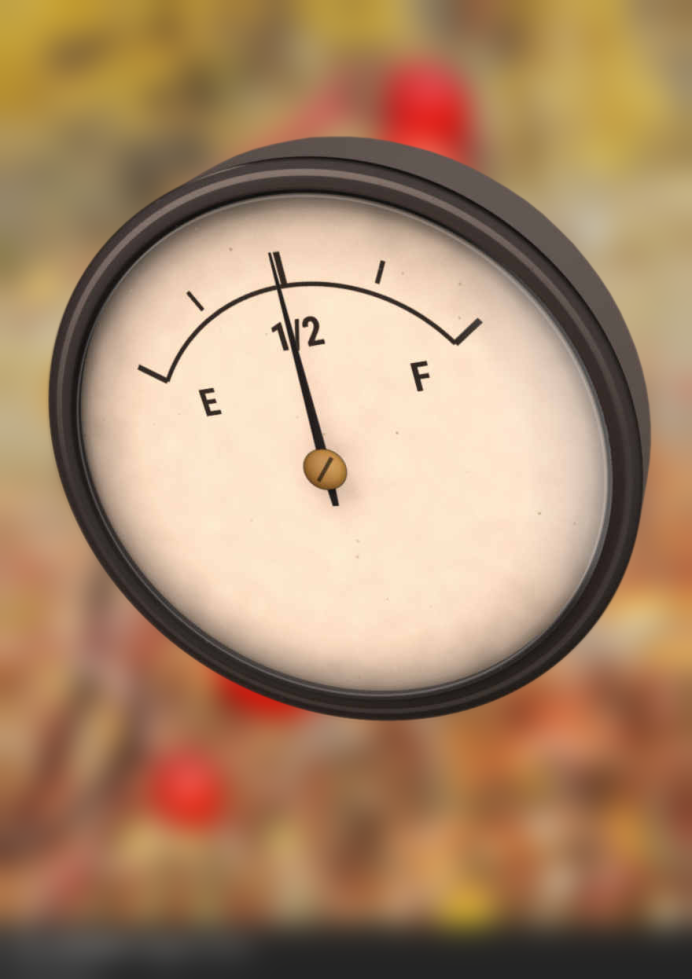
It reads **0.5**
